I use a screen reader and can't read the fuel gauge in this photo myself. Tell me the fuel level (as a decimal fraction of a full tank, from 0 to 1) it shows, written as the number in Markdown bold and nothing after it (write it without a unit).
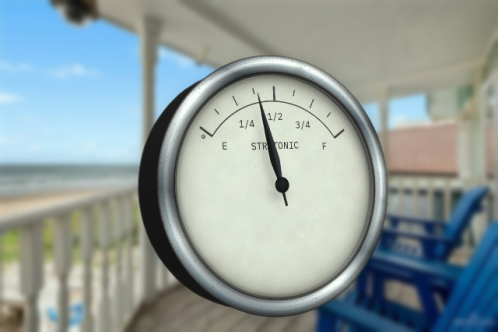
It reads **0.375**
